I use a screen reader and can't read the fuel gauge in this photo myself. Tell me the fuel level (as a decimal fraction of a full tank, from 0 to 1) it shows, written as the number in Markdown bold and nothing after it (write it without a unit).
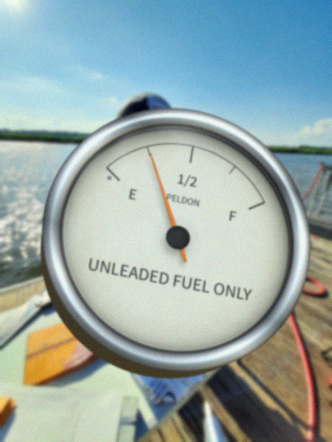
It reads **0.25**
